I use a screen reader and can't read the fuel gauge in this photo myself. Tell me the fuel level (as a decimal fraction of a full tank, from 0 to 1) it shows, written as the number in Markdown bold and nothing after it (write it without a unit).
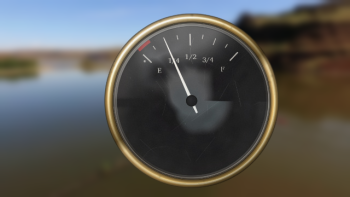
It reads **0.25**
